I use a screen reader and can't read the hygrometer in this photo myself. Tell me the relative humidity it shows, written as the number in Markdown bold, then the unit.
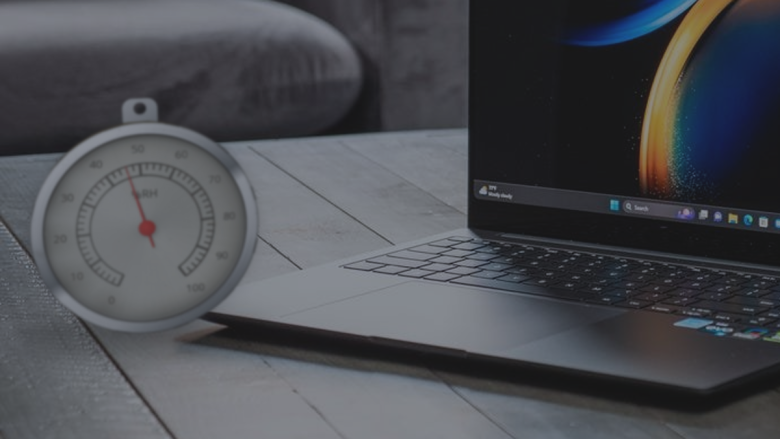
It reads **46** %
